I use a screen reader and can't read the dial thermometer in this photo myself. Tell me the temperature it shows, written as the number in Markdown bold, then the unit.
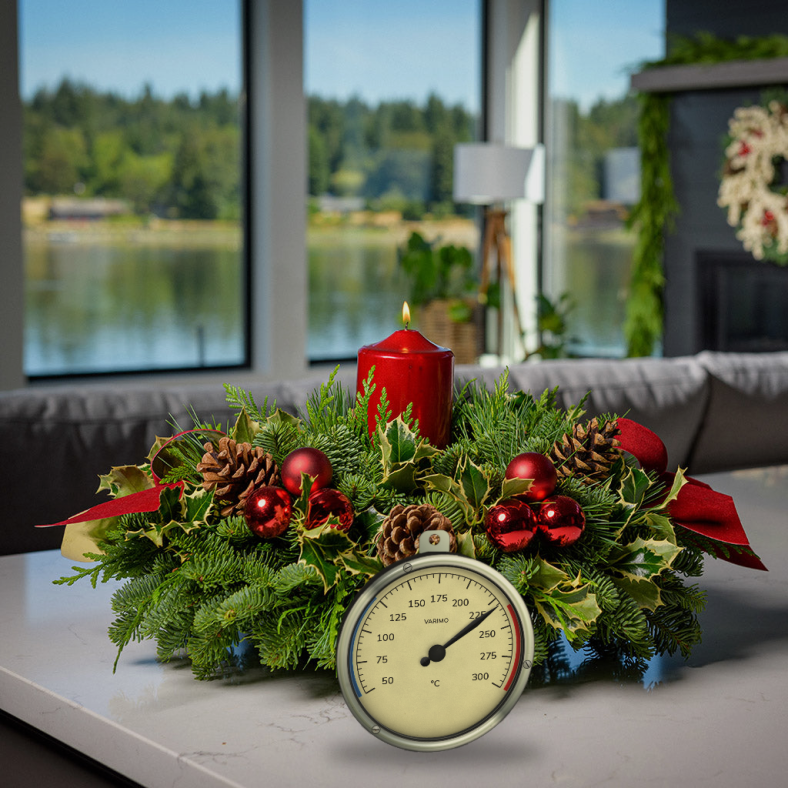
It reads **230** °C
